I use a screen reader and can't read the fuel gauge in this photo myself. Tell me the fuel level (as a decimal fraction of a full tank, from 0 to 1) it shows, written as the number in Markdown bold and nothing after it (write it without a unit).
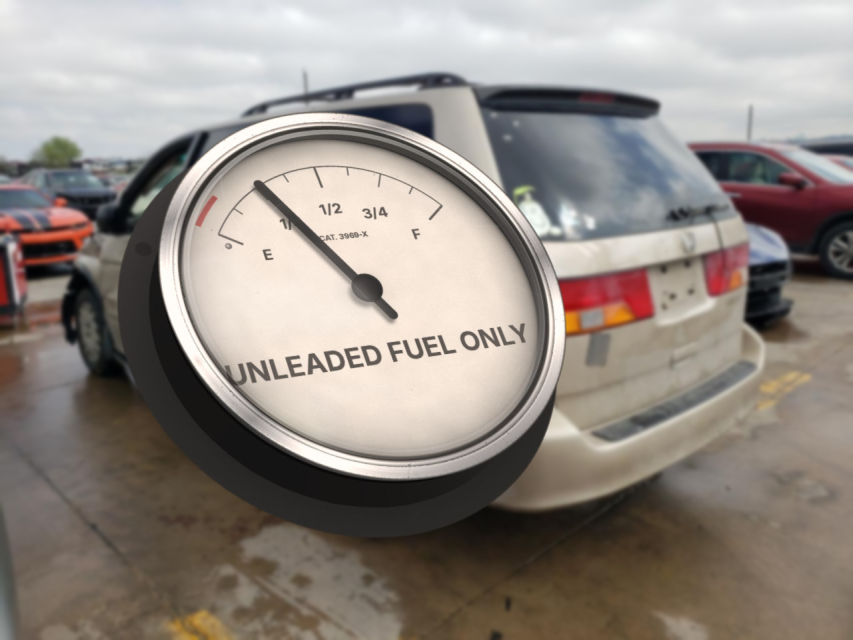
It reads **0.25**
